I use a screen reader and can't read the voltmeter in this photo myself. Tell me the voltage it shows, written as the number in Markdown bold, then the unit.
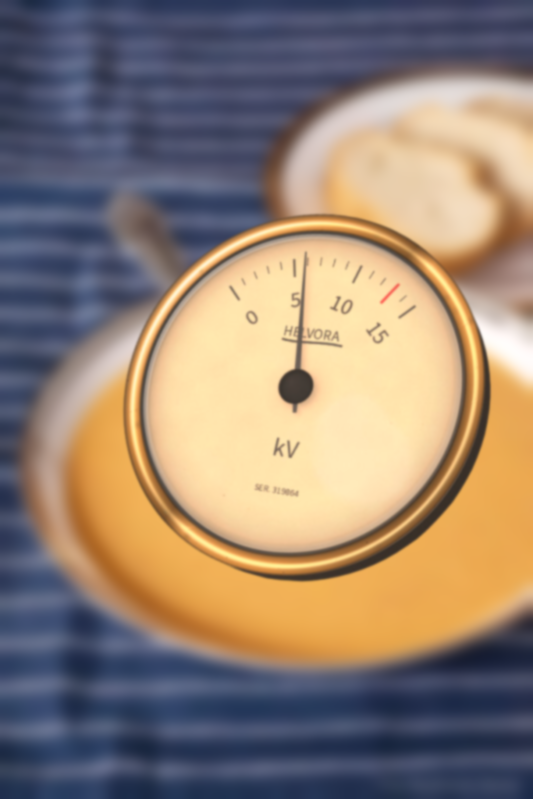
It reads **6** kV
